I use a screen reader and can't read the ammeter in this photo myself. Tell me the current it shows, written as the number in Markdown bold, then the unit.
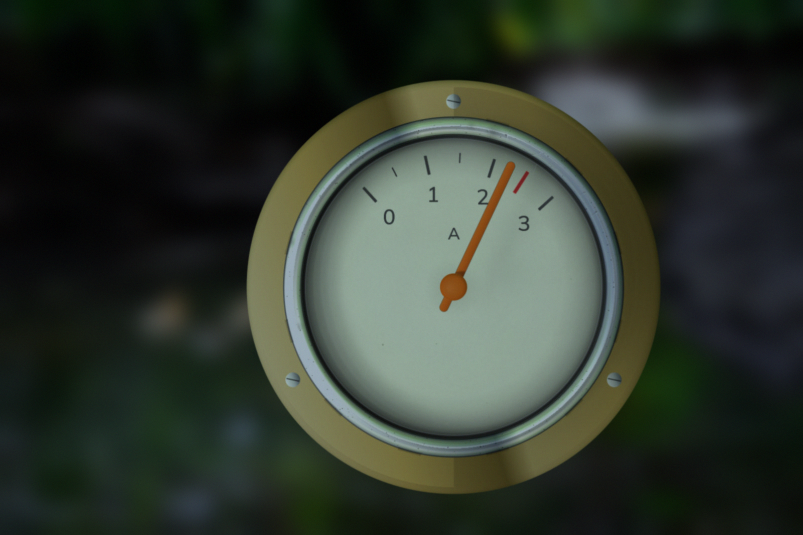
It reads **2.25** A
